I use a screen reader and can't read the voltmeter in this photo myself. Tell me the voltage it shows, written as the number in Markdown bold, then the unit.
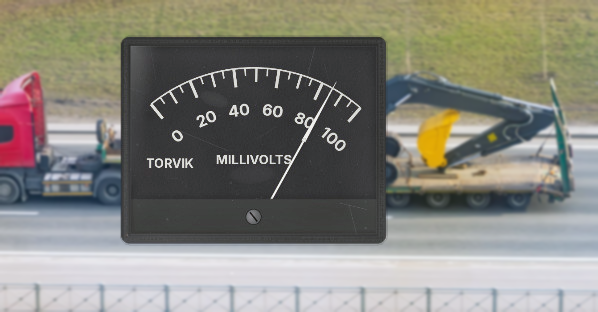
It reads **85** mV
